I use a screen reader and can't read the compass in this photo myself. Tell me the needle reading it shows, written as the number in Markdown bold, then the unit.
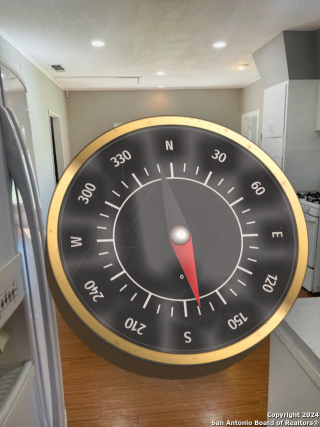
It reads **170** °
